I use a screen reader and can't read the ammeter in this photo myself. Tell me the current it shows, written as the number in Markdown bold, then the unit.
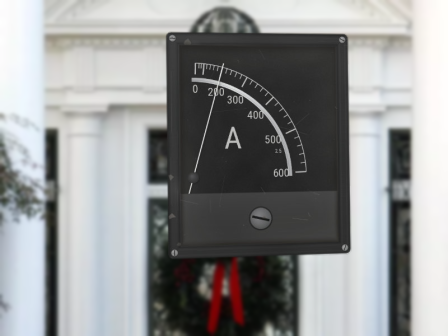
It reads **200** A
